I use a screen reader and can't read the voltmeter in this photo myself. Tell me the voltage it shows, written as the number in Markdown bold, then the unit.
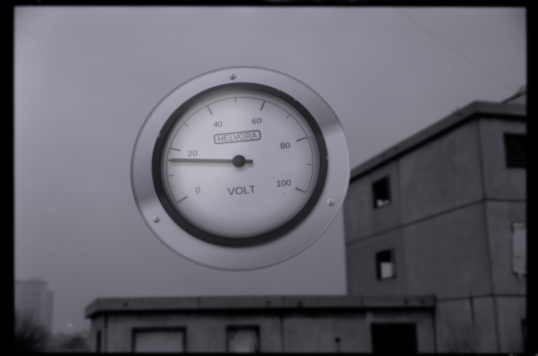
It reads **15** V
